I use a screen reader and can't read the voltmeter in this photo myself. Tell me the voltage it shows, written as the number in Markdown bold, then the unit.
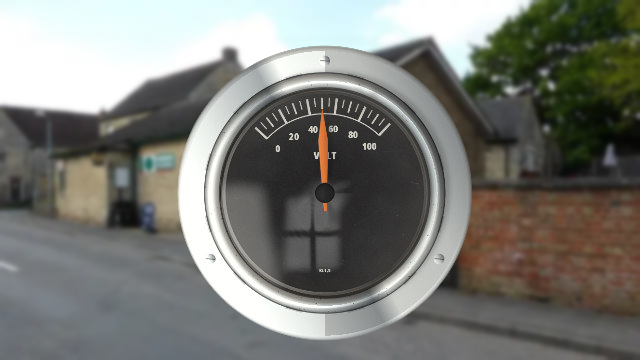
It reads **50** V
